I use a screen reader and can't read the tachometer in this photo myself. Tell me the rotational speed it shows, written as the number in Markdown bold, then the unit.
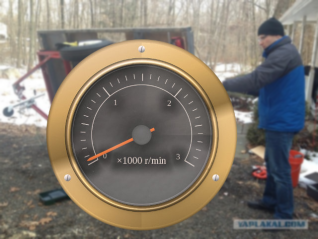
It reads **50** rpm
